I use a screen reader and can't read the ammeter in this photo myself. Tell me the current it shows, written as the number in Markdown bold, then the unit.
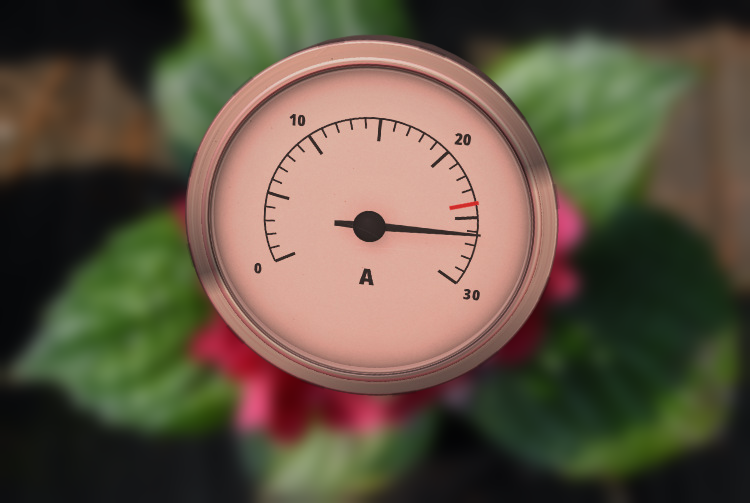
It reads **26** A
